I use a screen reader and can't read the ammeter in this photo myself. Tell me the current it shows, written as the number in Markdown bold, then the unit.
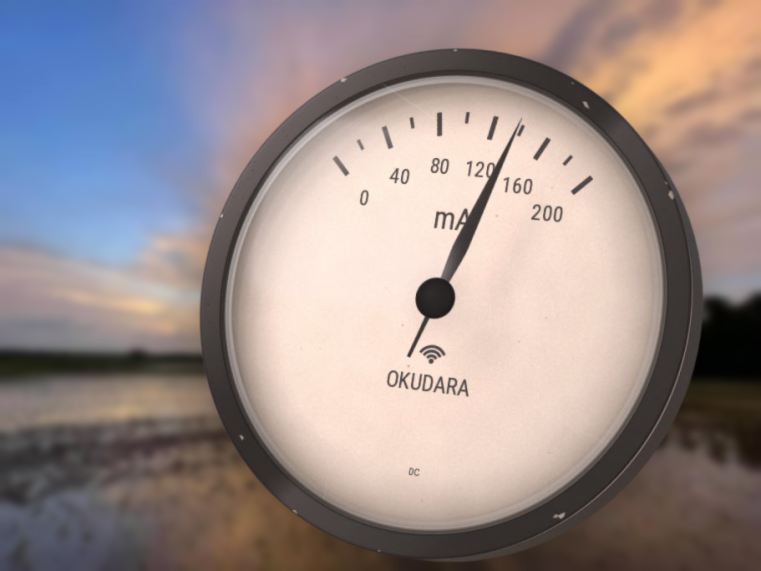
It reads **140** mA
